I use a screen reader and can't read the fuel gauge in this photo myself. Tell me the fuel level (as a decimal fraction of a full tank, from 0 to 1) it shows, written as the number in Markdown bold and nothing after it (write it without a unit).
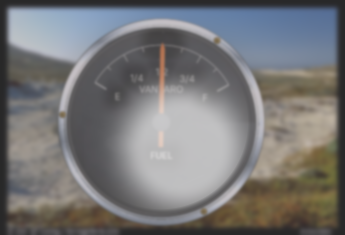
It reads **0.5**
